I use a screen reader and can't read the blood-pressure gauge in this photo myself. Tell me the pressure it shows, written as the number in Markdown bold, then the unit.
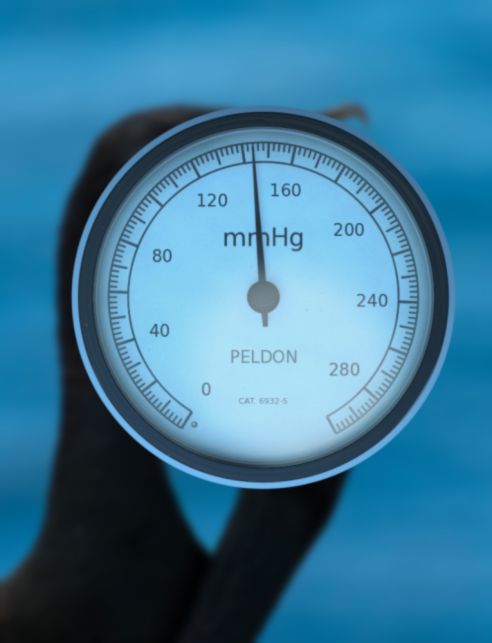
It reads **144** mmHg
